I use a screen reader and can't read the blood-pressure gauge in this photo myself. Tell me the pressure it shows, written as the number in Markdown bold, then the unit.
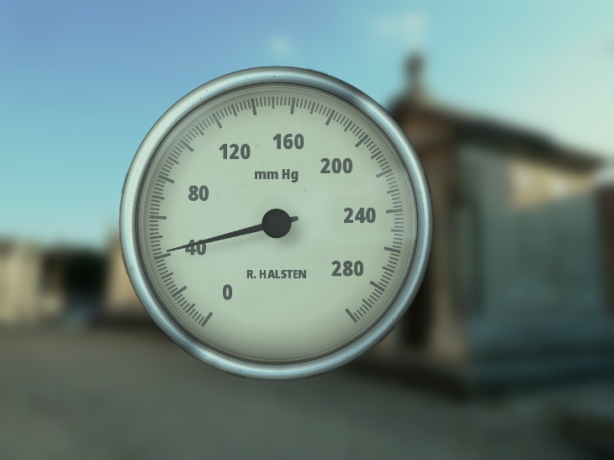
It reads **42** mmHg
